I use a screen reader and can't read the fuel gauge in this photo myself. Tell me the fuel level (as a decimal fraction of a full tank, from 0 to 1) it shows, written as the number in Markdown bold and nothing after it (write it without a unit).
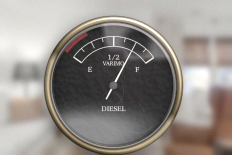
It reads **0.75**
